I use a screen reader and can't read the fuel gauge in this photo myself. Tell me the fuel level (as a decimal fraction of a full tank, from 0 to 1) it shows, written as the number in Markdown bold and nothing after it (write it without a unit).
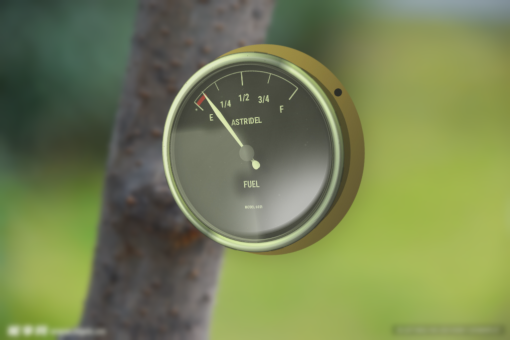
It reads **0.125**
